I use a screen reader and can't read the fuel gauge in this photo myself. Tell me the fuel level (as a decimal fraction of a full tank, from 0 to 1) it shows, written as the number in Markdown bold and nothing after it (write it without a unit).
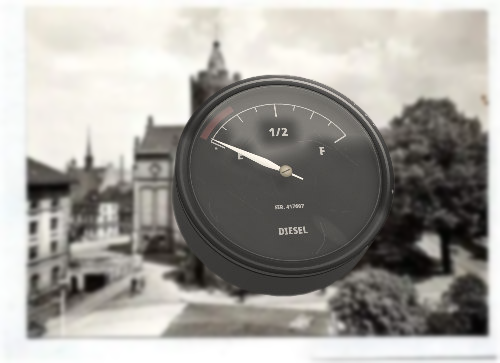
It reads **0**
